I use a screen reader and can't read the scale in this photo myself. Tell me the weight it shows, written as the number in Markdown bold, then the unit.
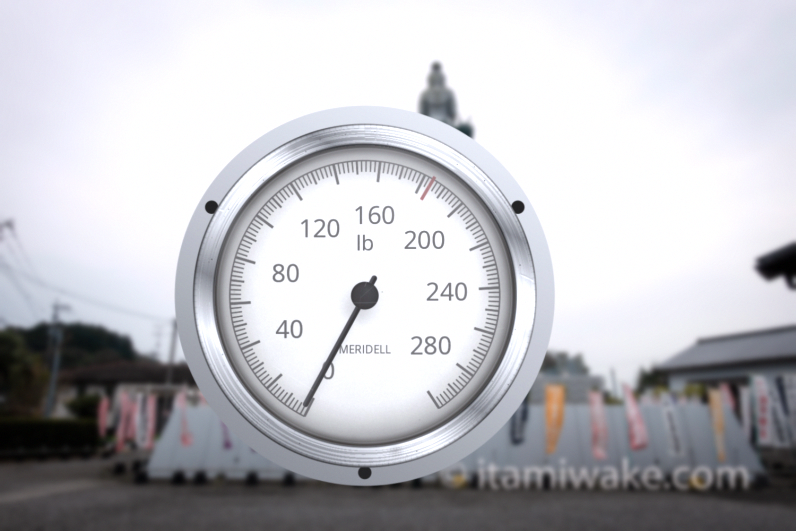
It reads **2** lb
